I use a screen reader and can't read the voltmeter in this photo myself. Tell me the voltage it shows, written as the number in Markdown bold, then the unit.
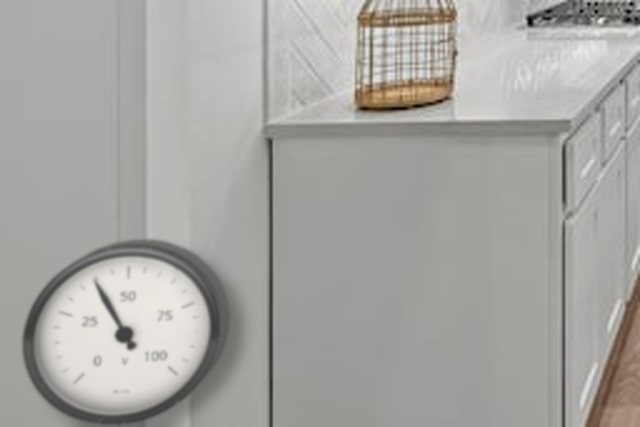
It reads **40** V
